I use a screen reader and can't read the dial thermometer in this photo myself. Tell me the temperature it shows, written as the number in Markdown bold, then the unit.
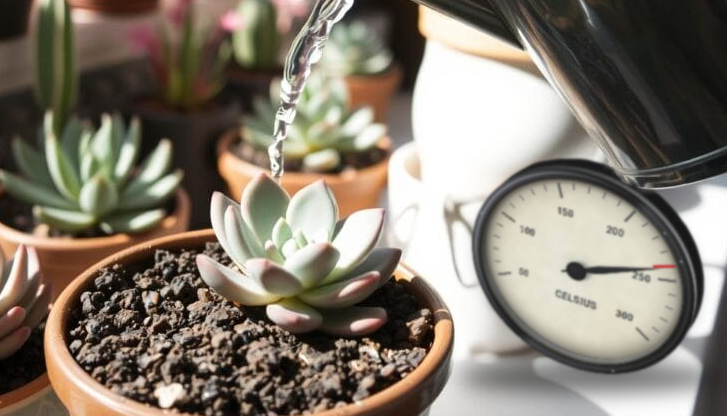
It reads **240** °C
